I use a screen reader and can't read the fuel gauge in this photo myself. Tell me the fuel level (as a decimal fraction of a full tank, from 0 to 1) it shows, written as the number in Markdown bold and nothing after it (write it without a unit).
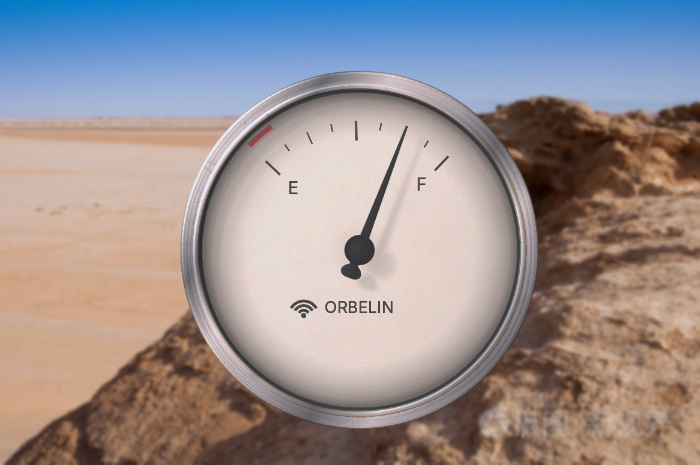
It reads **0.75**
